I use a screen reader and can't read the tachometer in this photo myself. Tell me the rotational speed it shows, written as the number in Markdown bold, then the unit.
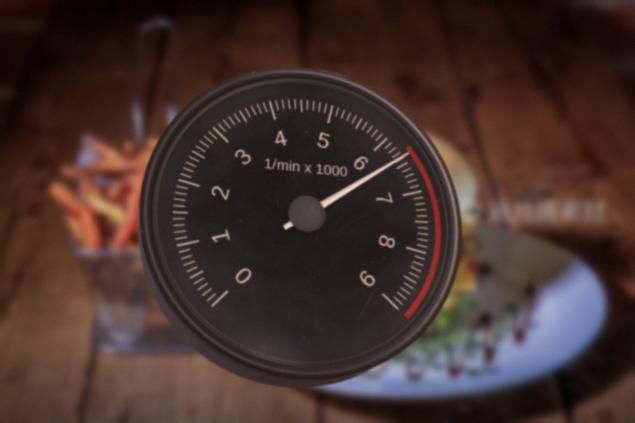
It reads **6400** rpm
